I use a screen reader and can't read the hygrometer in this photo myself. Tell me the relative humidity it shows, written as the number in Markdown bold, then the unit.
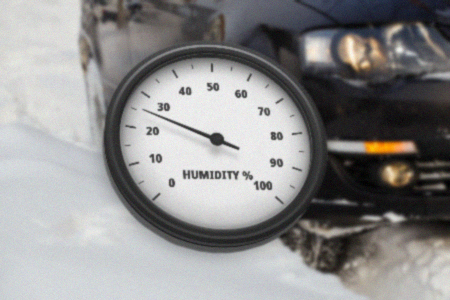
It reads **25** %
